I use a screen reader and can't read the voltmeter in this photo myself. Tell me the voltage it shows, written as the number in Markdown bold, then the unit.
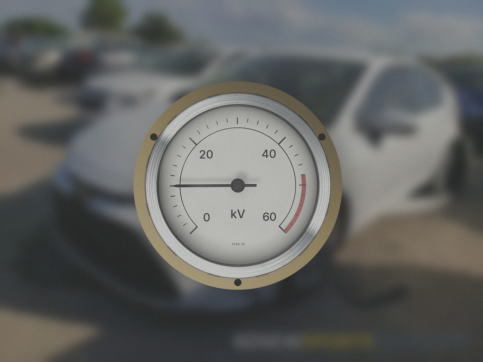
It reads **10** kV
